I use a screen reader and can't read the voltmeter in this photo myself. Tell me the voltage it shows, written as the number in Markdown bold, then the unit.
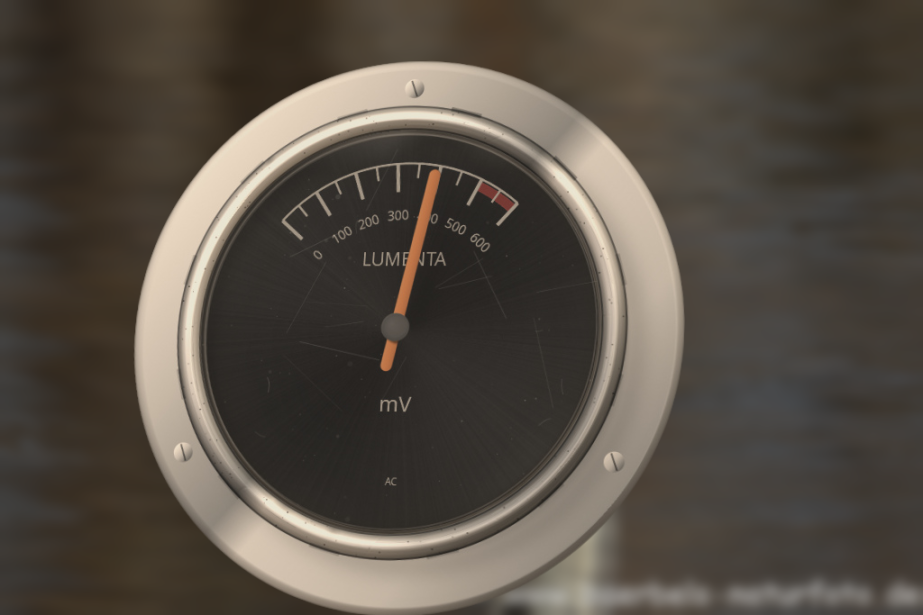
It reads **400** mV
